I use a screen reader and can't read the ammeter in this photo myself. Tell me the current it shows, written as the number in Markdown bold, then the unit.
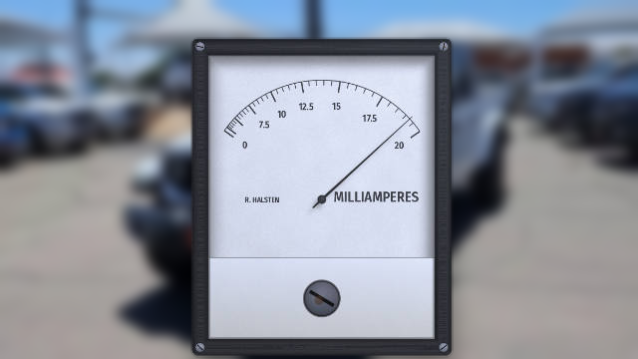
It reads **19.25** mA
